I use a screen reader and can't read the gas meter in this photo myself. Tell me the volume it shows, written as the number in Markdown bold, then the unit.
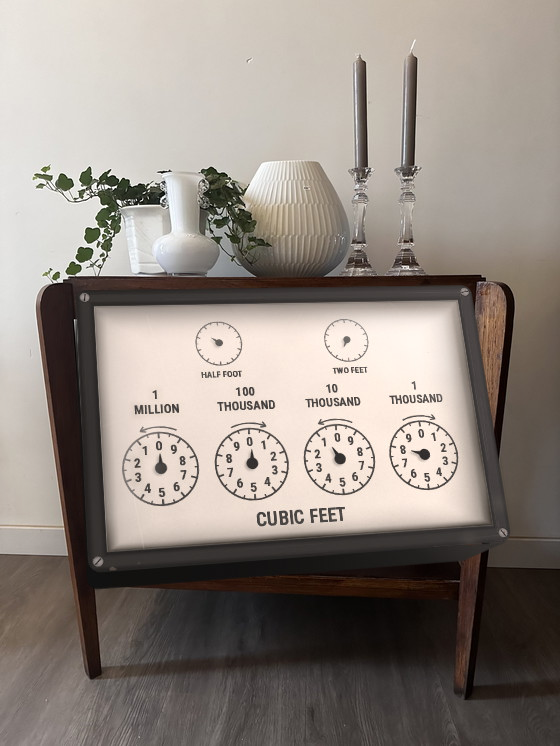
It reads **800** ft³
